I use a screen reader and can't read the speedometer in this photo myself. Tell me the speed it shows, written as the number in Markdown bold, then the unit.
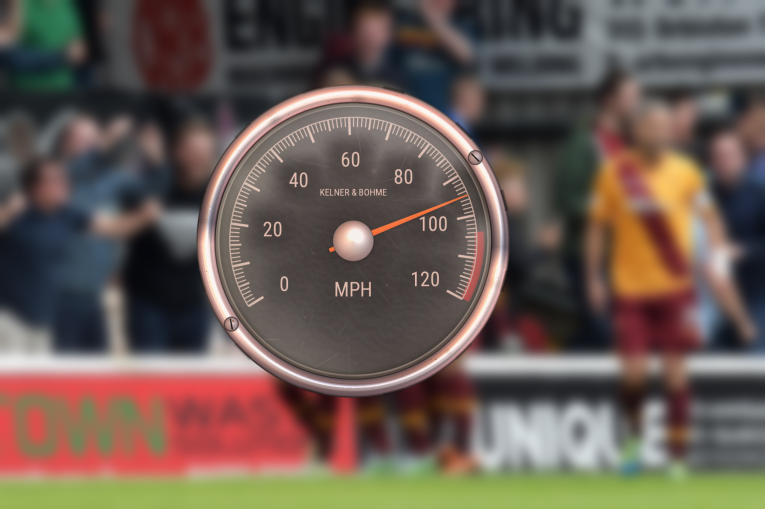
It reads **95** mph
